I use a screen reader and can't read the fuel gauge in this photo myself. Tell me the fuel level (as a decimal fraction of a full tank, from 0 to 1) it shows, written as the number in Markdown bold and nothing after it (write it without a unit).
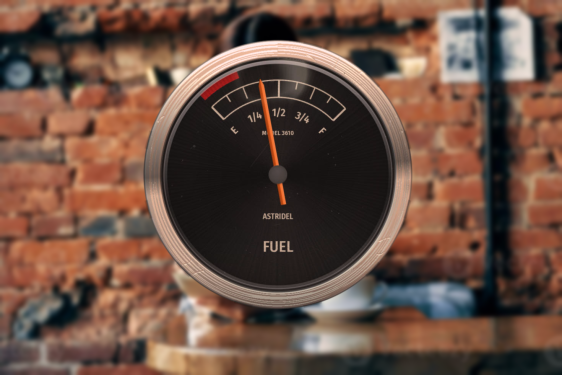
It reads **0.375**
